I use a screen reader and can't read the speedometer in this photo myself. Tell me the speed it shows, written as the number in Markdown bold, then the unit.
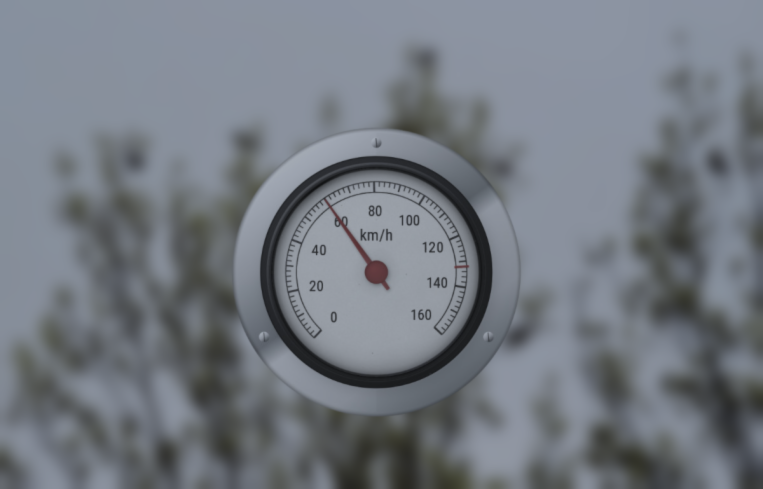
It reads **60** km/h
